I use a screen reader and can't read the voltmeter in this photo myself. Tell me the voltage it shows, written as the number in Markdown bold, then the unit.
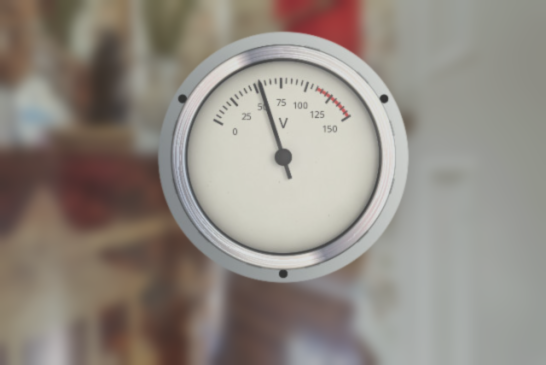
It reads **55** V
